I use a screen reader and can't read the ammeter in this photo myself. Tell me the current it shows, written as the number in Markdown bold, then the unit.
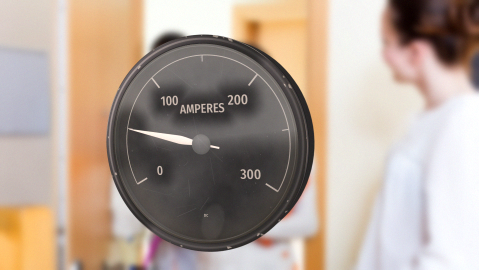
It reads **50** A
